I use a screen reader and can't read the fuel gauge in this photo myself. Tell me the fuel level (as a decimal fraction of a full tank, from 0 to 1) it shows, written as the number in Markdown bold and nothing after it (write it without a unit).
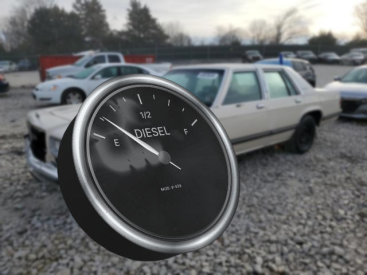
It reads **0.125**
